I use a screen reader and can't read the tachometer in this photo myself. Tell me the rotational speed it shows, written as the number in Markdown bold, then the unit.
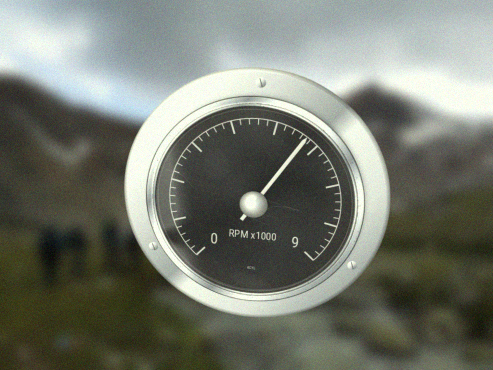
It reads **5700** rpm
